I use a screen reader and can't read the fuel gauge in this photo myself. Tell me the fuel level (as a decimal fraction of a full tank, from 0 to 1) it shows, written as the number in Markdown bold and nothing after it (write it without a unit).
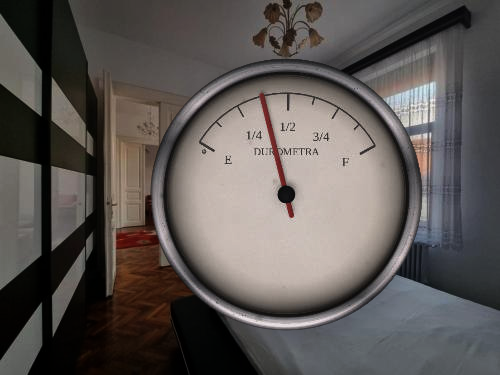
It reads **0.375**
